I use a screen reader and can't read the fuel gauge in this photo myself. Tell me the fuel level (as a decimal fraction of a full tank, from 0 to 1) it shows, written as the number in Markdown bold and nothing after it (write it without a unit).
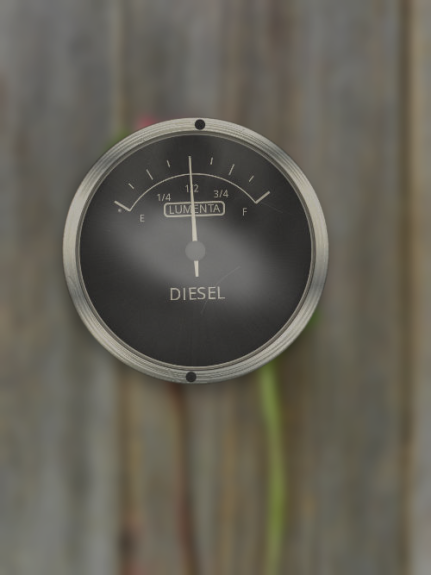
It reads **0.5**
